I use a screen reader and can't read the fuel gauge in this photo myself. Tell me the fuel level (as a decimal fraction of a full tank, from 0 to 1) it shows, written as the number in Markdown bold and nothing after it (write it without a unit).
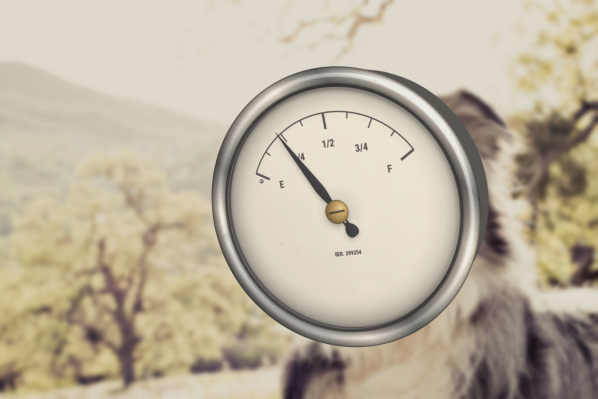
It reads **0.25**
